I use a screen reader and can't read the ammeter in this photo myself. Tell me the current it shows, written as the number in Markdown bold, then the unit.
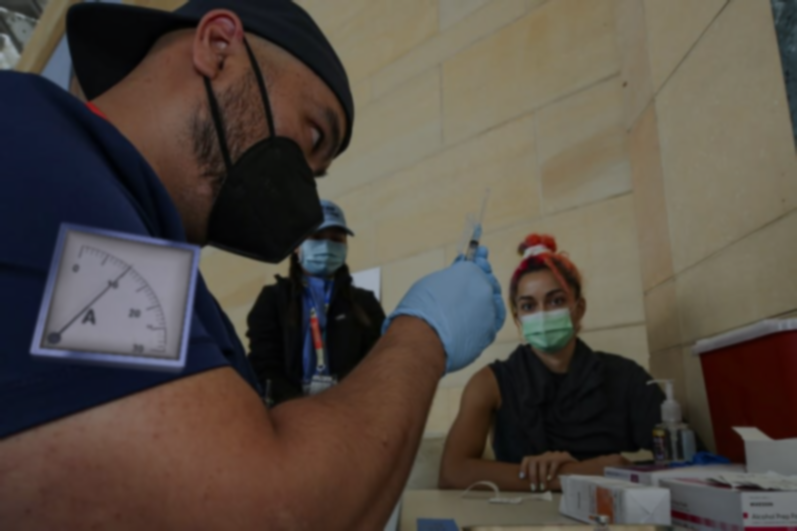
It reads **10** A
